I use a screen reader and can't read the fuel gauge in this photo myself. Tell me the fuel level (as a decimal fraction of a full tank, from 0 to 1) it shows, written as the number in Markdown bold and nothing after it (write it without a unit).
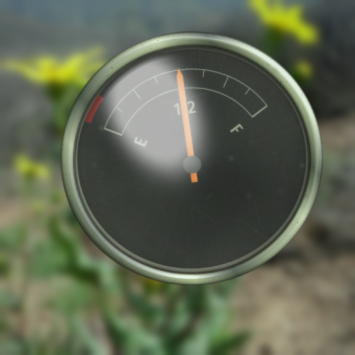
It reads **0.5**
